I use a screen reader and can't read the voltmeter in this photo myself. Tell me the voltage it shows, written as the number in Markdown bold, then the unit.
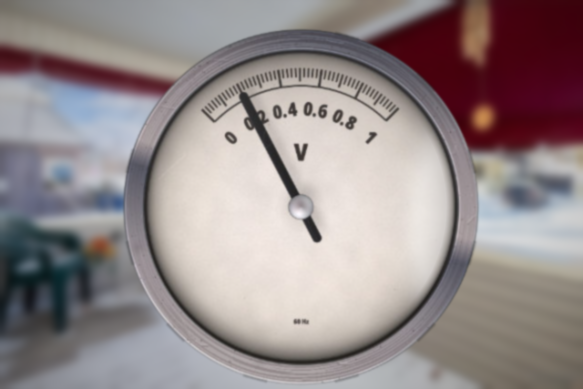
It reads **0.2** V
